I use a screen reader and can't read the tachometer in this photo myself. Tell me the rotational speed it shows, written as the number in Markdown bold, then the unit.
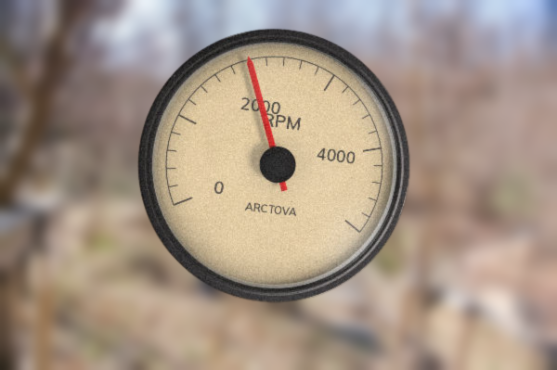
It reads **2000** rpm
